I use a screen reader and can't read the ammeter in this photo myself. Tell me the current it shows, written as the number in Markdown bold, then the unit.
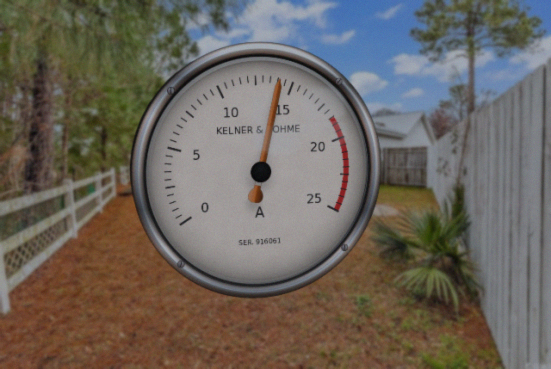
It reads **14** A
